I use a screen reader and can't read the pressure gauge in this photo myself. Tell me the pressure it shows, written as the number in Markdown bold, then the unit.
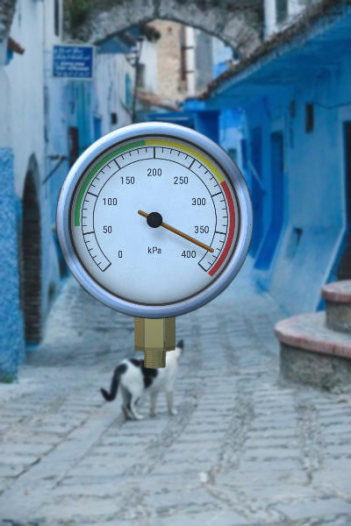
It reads **375** kPa
